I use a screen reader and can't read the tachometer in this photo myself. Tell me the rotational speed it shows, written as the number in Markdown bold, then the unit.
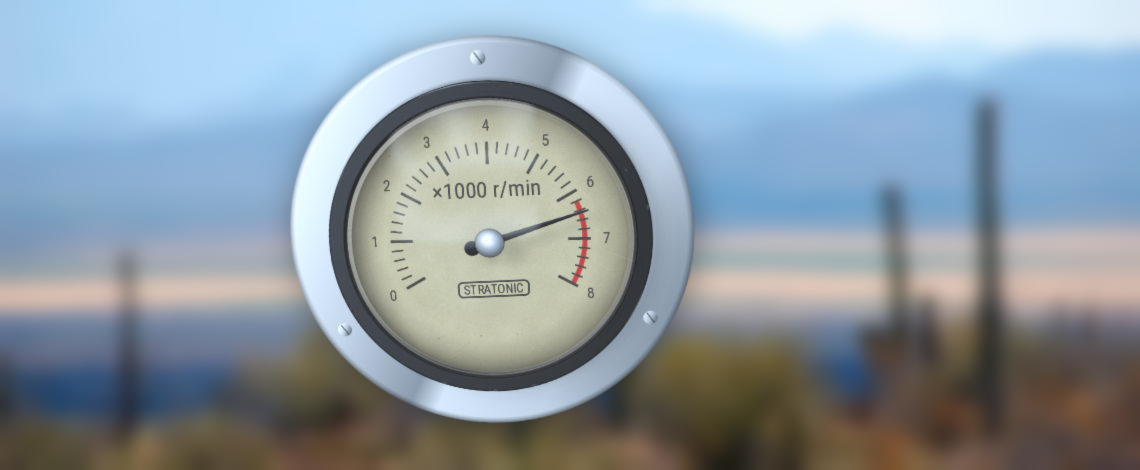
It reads **6400** rpm
